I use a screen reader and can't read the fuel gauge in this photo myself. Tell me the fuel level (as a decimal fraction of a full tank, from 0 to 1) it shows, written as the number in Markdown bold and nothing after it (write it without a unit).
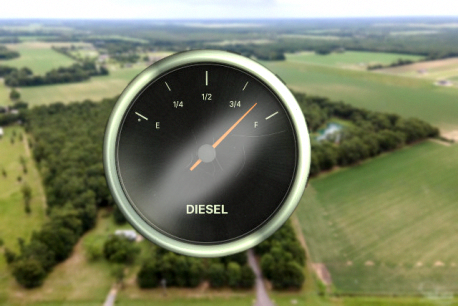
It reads **0.875**
